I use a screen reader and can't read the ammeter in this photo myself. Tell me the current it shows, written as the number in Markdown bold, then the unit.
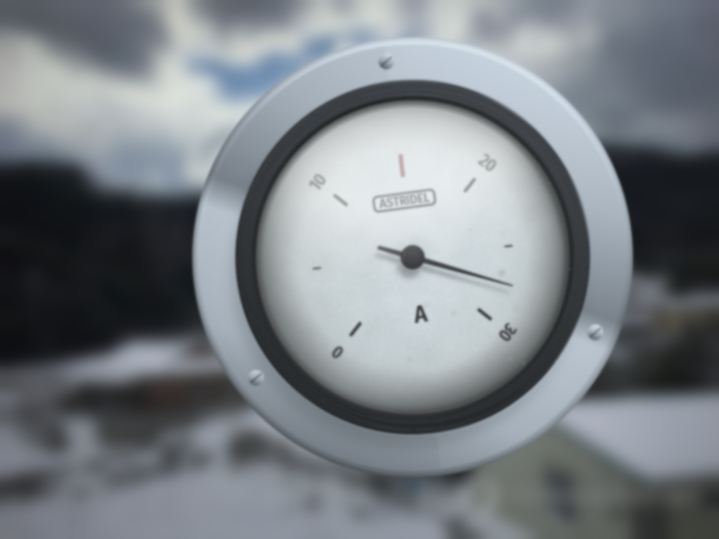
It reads **27.5** A
